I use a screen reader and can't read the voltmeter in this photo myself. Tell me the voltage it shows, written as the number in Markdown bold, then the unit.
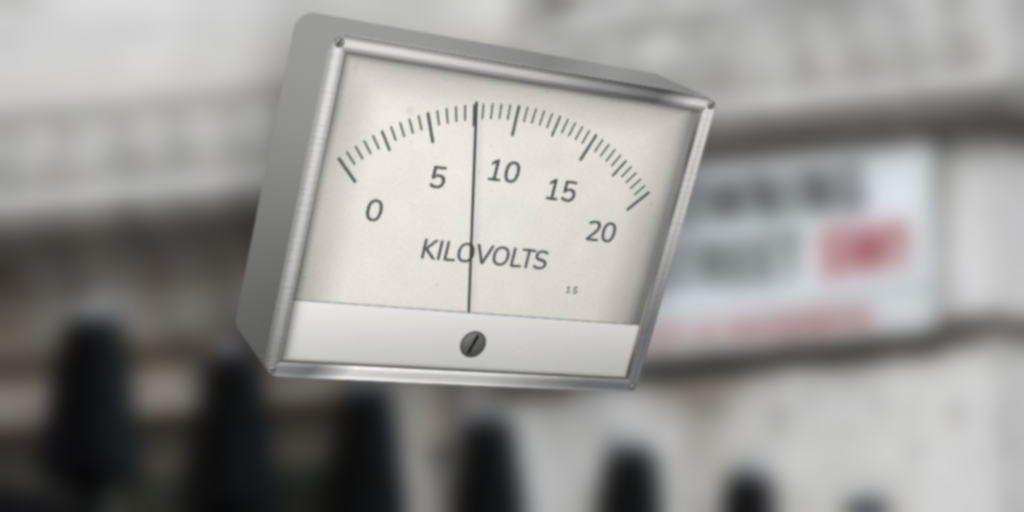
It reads **7.5** kV
